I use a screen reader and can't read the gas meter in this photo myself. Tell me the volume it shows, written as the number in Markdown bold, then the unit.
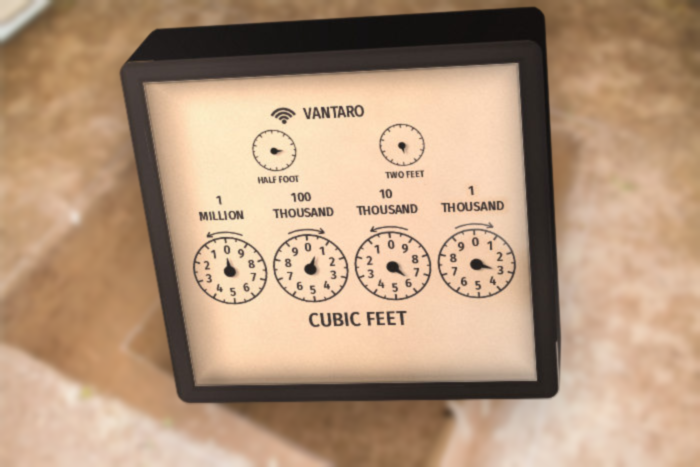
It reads **6300** ft³
